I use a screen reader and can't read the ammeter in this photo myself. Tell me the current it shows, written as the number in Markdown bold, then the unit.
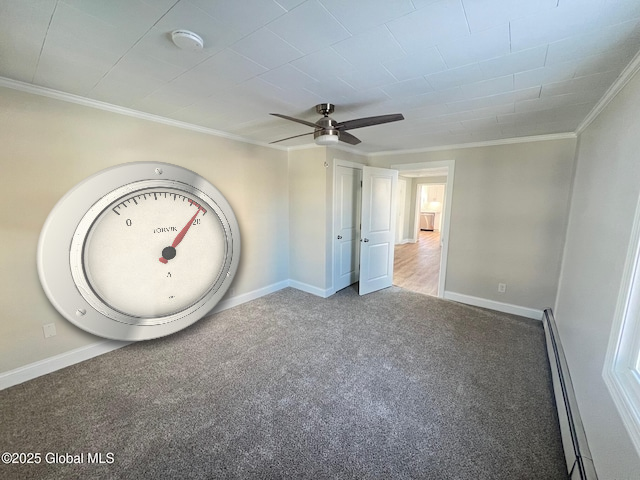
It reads **18** A
